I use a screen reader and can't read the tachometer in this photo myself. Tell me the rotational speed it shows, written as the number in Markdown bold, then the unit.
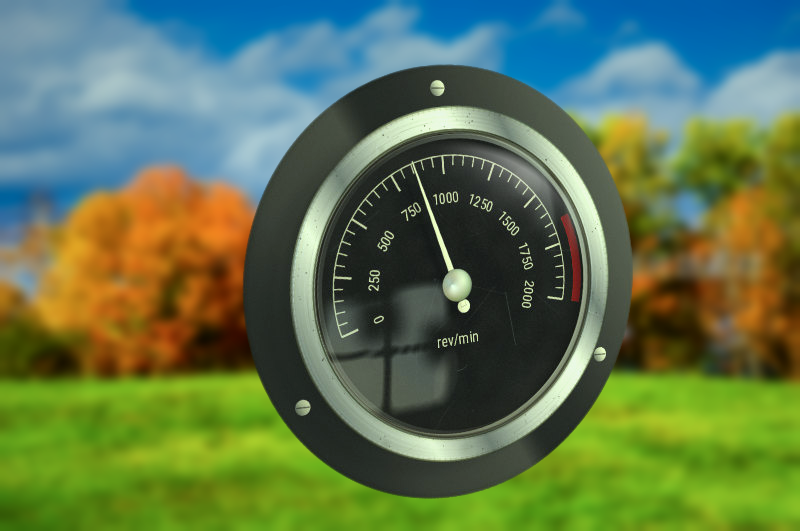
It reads **850** rpm
